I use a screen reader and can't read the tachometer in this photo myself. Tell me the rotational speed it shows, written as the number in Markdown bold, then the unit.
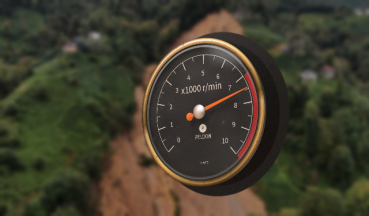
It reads **7500** rpm
